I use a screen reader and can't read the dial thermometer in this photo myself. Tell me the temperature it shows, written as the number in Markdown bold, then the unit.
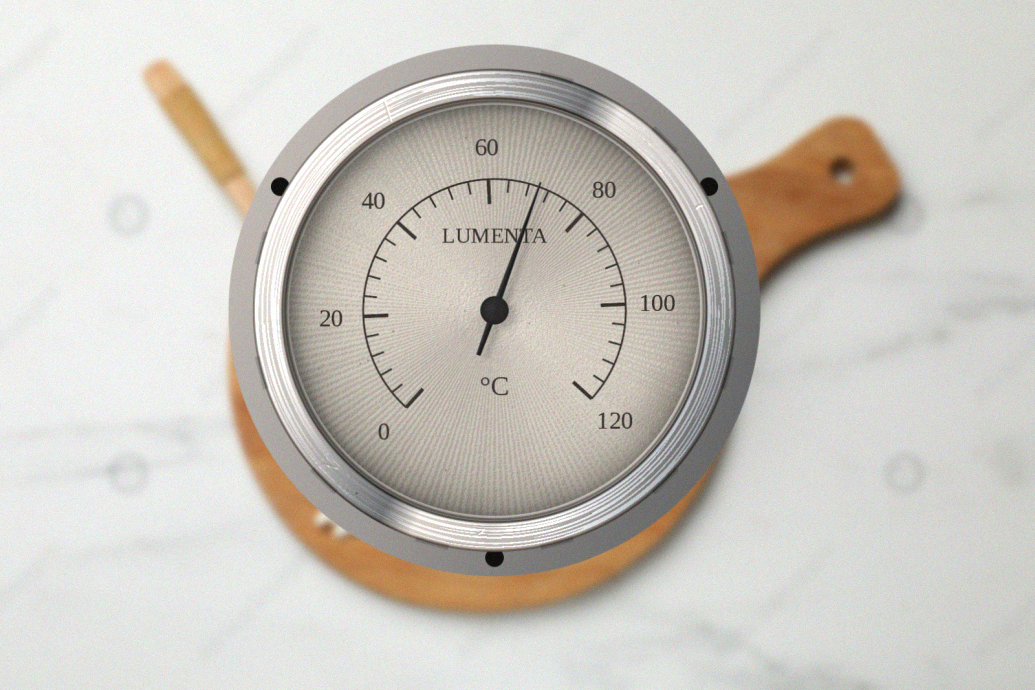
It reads **70** °C
